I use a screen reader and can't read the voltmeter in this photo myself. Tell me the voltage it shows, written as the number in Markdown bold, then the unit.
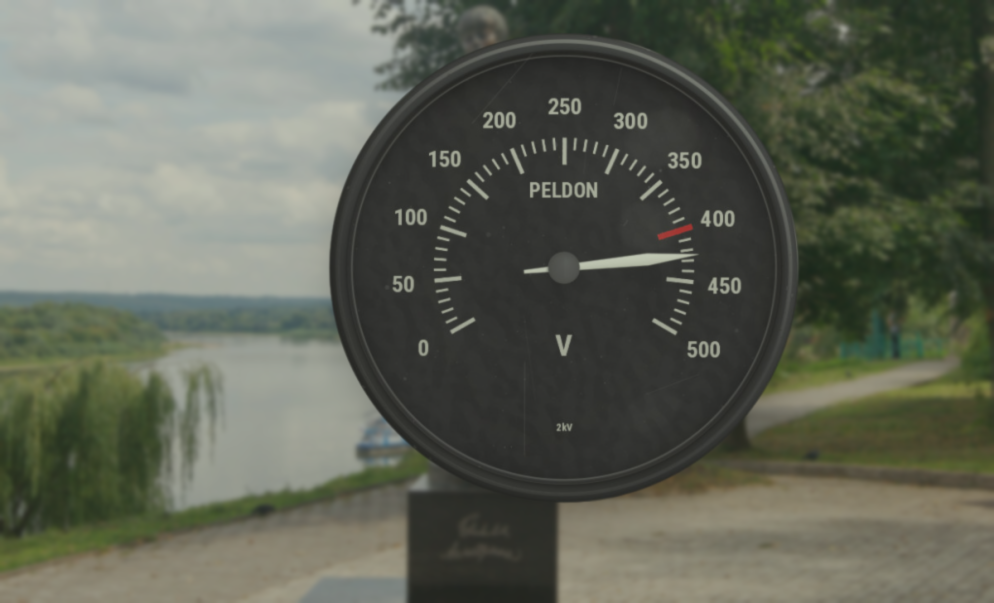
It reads **425** V
